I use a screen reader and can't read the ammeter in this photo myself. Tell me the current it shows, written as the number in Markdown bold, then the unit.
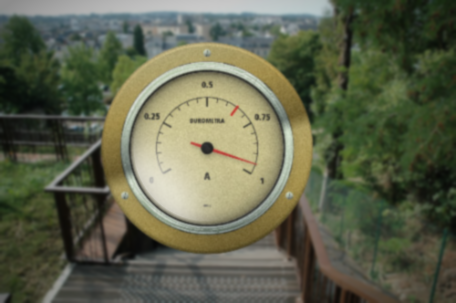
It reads **0.95** A
